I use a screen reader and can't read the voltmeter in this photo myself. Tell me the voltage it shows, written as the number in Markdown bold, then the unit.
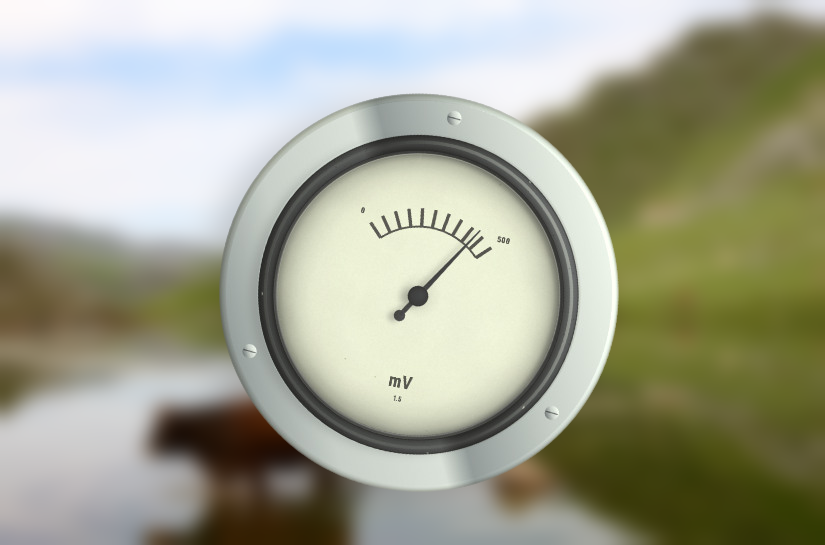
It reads **425** mV
